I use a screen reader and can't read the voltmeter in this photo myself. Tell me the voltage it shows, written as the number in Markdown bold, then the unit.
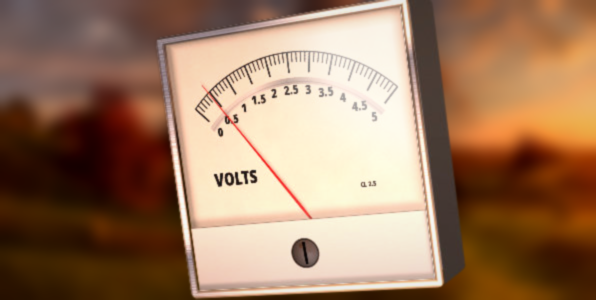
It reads **0.5** V
